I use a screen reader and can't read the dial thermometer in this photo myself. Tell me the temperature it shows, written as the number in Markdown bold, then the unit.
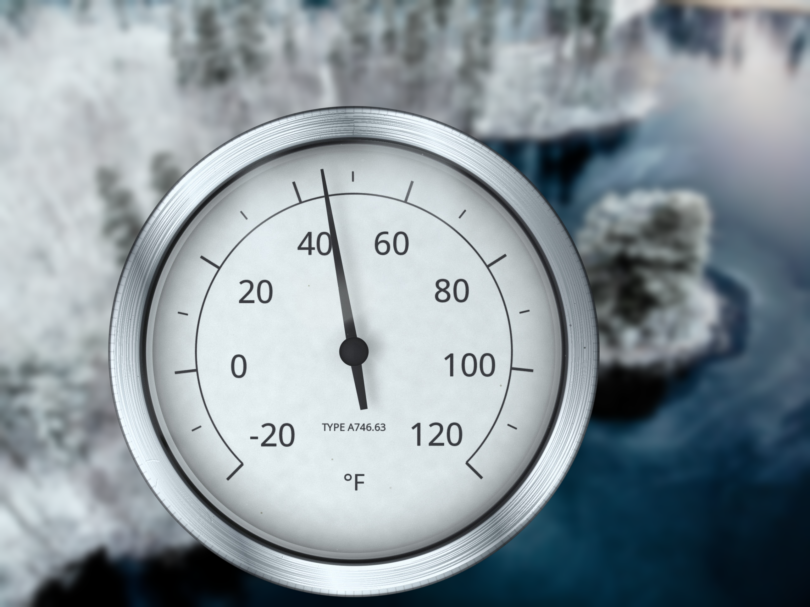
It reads **45** °F
